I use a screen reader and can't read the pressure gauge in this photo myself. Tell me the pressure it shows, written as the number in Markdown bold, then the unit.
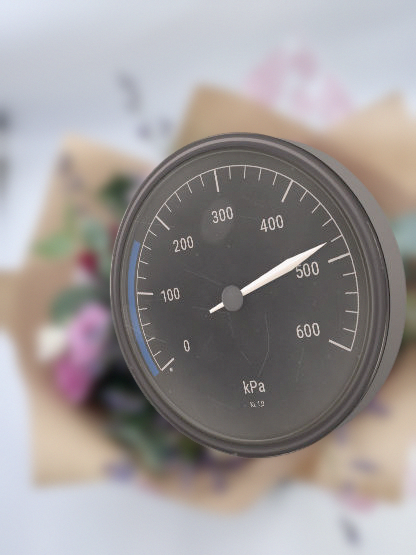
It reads **480** kPa
